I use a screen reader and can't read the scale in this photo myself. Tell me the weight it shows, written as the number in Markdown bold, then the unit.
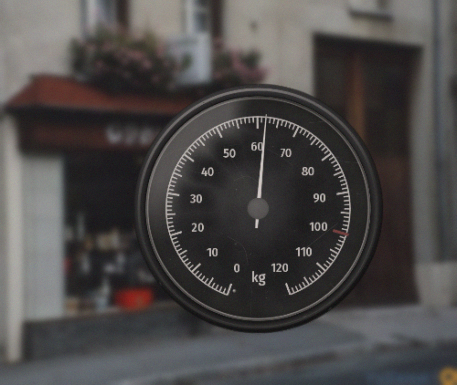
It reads **62** kg
